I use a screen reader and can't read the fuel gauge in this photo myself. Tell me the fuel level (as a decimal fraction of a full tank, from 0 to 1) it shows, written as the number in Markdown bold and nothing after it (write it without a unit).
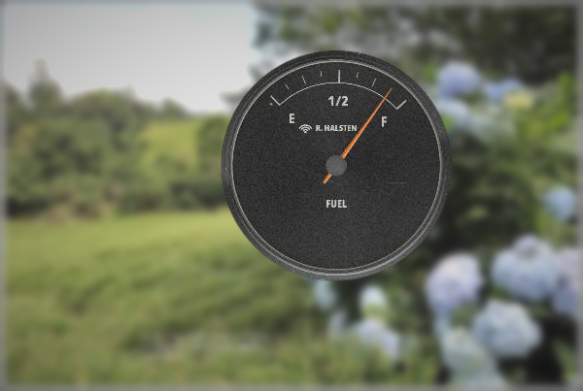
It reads **0.875**
